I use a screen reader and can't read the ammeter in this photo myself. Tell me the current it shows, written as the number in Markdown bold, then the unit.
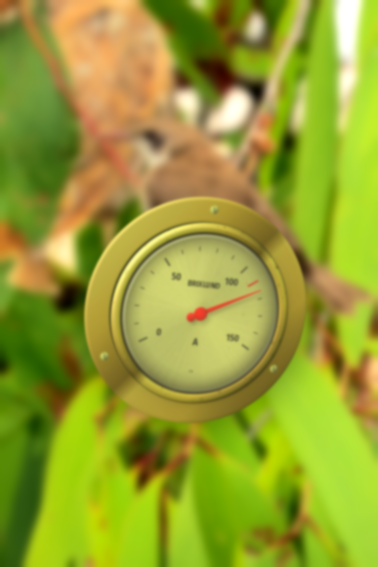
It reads **115** A
